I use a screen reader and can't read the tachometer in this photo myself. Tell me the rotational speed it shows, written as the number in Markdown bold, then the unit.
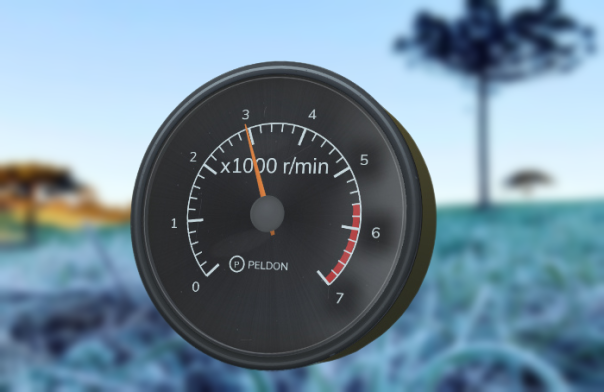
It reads **3000** rpm
